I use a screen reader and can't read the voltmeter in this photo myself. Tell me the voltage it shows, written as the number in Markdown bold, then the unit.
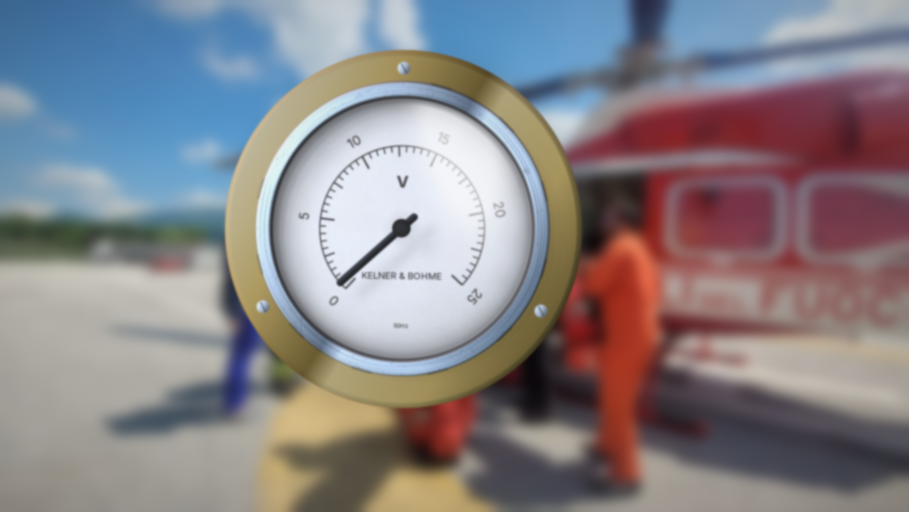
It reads **0.5** V
